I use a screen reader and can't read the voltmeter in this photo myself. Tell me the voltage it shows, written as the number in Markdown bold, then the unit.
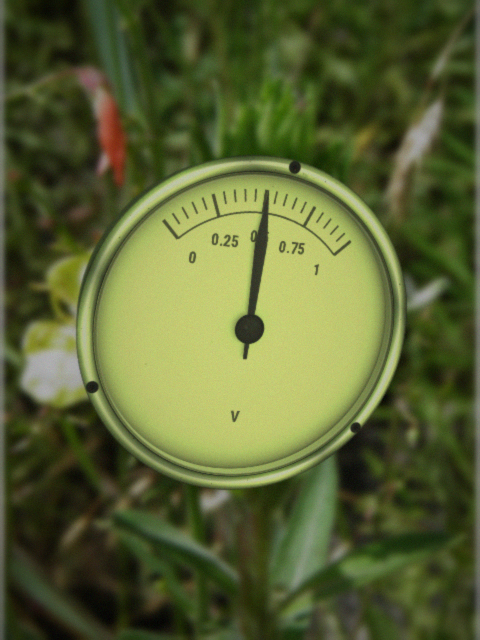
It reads **0.5** V
